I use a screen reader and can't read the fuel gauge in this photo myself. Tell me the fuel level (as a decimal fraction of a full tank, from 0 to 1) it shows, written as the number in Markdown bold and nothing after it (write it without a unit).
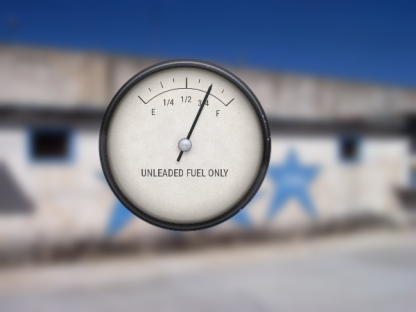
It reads **0.75**
